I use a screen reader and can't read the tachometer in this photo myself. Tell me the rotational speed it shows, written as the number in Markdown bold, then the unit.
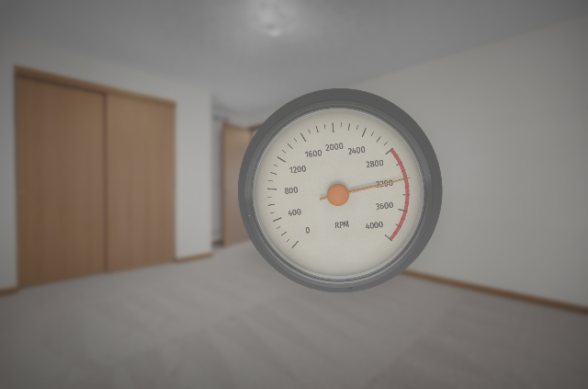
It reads **3200** rpm
